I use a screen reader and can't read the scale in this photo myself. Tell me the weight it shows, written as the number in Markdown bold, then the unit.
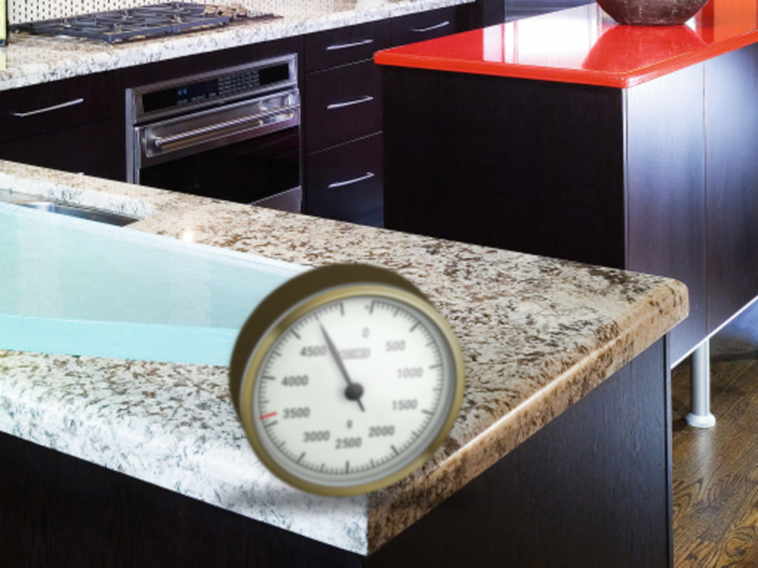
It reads **4750** g
